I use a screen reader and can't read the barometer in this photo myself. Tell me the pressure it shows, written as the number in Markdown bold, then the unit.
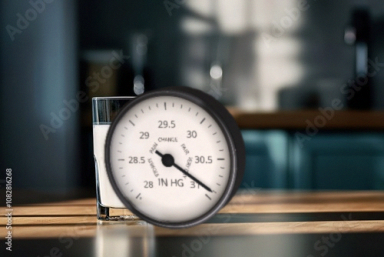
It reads **30.9** inHg
